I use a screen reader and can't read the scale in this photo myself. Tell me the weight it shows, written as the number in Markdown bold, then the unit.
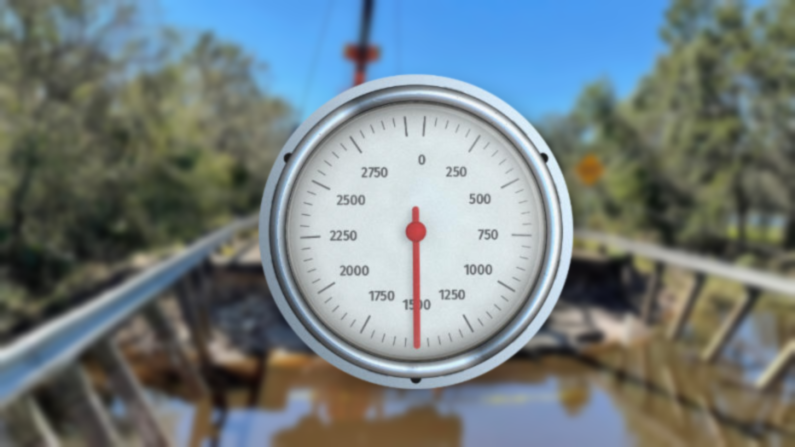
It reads **1500** g
